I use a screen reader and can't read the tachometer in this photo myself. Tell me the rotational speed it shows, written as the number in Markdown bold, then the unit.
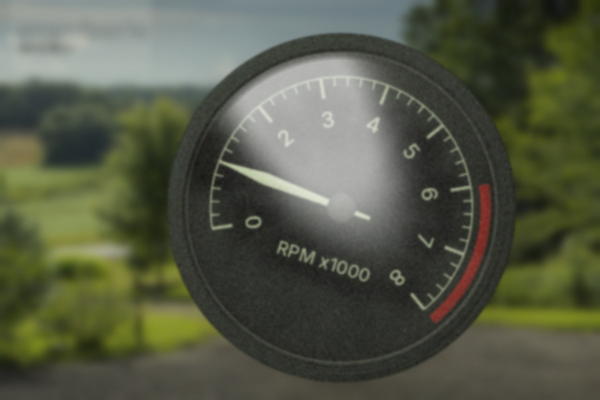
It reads **1000** rpm
